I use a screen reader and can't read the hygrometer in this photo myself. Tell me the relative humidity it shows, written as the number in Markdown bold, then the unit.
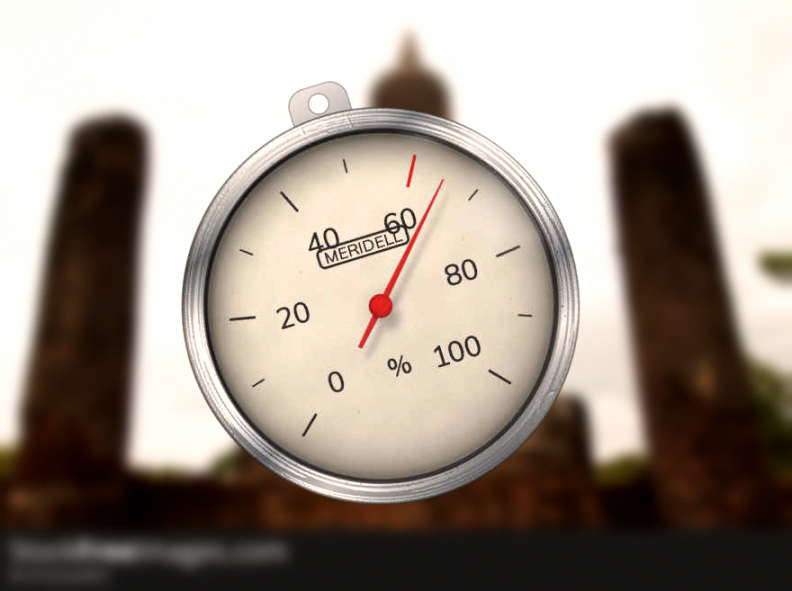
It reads **65** %
